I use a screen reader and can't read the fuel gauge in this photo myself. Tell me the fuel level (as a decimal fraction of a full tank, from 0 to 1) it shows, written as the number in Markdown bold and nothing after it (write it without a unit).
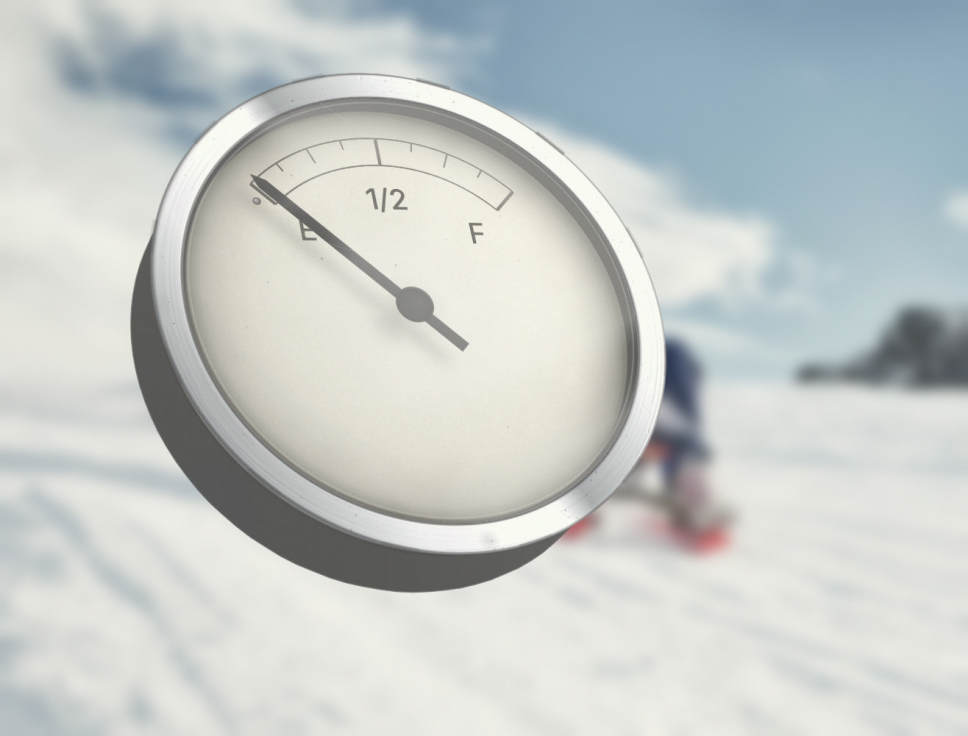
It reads **0**
